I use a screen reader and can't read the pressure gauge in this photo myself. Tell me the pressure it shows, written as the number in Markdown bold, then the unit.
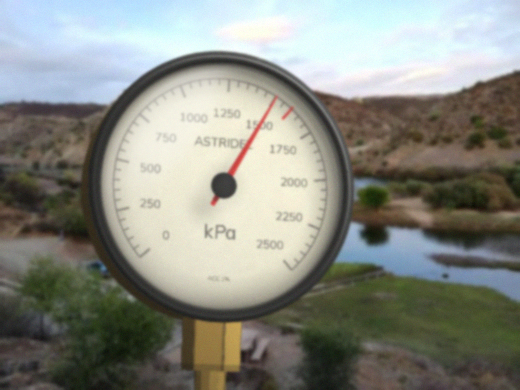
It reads **1500** kPa
